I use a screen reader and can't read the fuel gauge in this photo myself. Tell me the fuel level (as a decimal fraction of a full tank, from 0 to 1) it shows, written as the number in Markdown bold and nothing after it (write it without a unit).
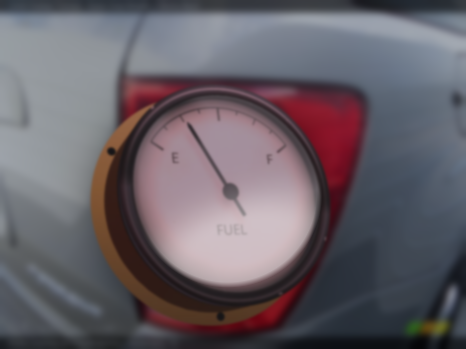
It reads **0.25**
